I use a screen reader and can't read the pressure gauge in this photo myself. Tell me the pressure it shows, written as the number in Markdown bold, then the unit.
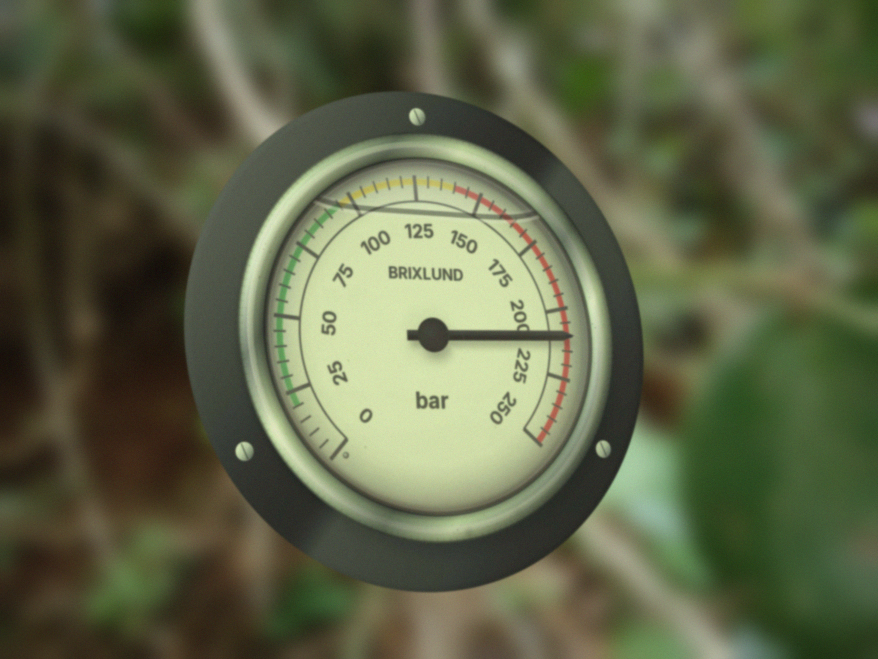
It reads **210** bar
